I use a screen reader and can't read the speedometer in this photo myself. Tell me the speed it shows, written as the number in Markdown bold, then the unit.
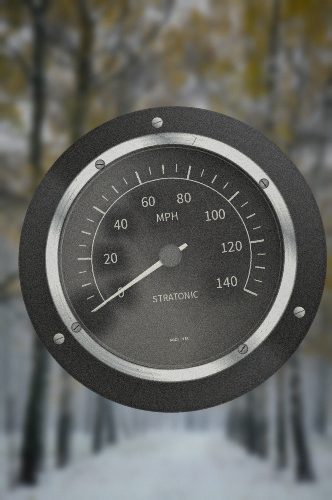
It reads **0** mph
